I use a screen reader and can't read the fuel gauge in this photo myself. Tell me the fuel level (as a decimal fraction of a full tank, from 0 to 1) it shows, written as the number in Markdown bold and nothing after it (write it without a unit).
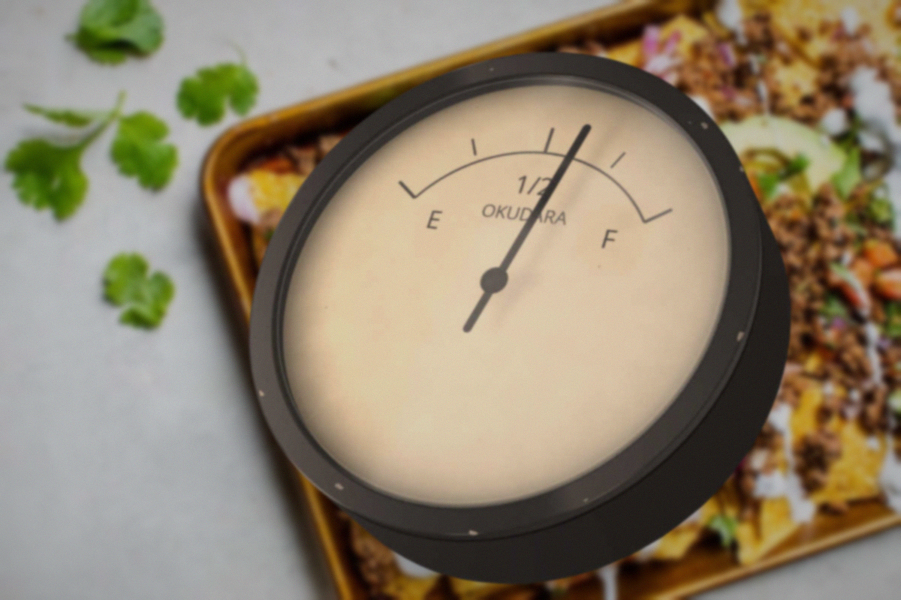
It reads **0.625**
